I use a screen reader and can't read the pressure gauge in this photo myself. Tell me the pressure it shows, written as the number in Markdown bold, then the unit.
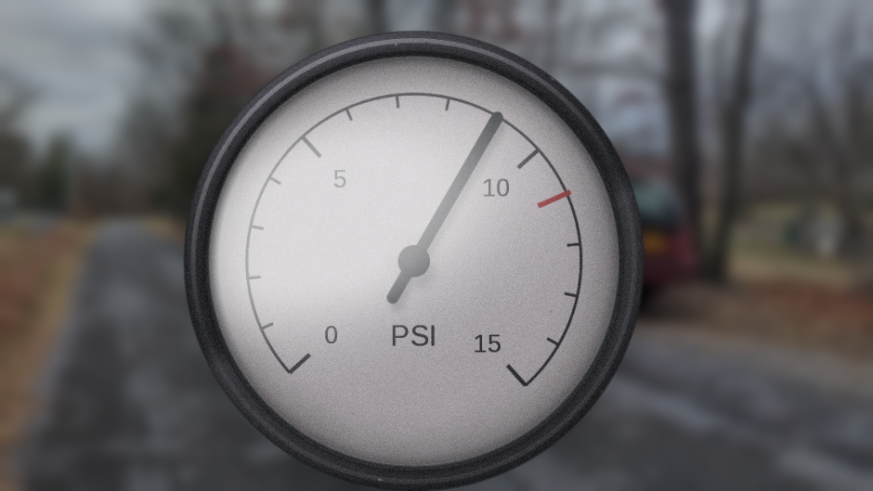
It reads **9** psi
